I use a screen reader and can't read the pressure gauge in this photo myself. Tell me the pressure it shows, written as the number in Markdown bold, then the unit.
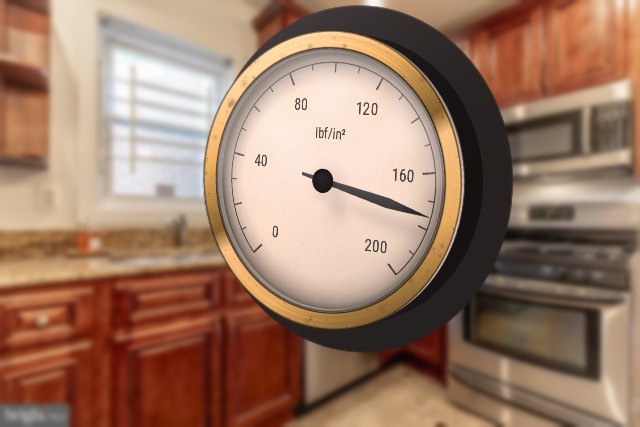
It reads **175** psi
